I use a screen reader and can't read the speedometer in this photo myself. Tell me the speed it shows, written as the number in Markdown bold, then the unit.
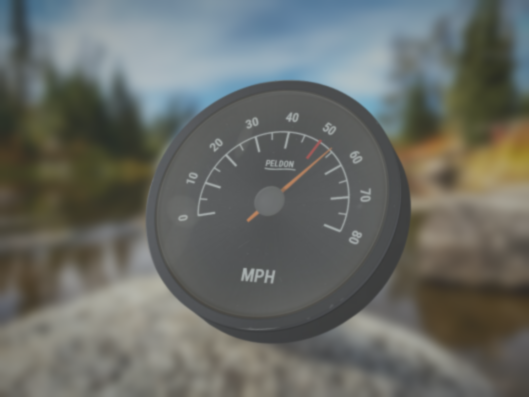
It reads **55** mph
